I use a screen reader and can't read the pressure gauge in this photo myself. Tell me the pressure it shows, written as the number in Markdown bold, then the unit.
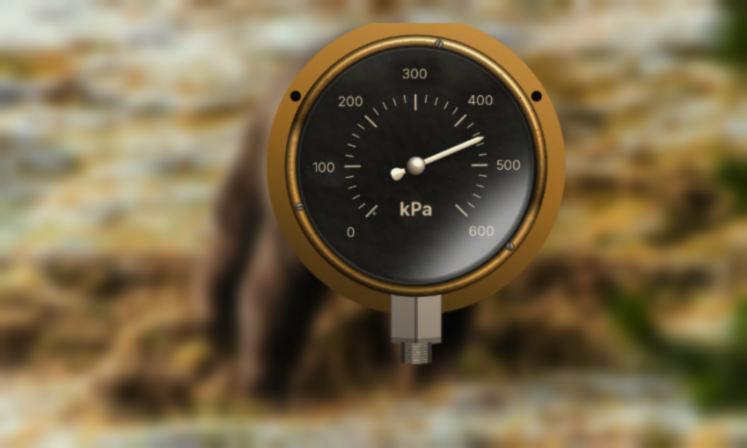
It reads **450** kPa
